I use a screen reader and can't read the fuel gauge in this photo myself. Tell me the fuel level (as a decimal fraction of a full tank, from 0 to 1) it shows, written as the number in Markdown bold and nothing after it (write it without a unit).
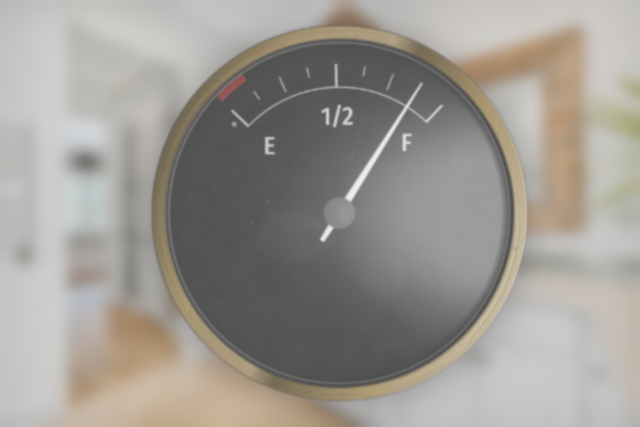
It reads **0.875**
